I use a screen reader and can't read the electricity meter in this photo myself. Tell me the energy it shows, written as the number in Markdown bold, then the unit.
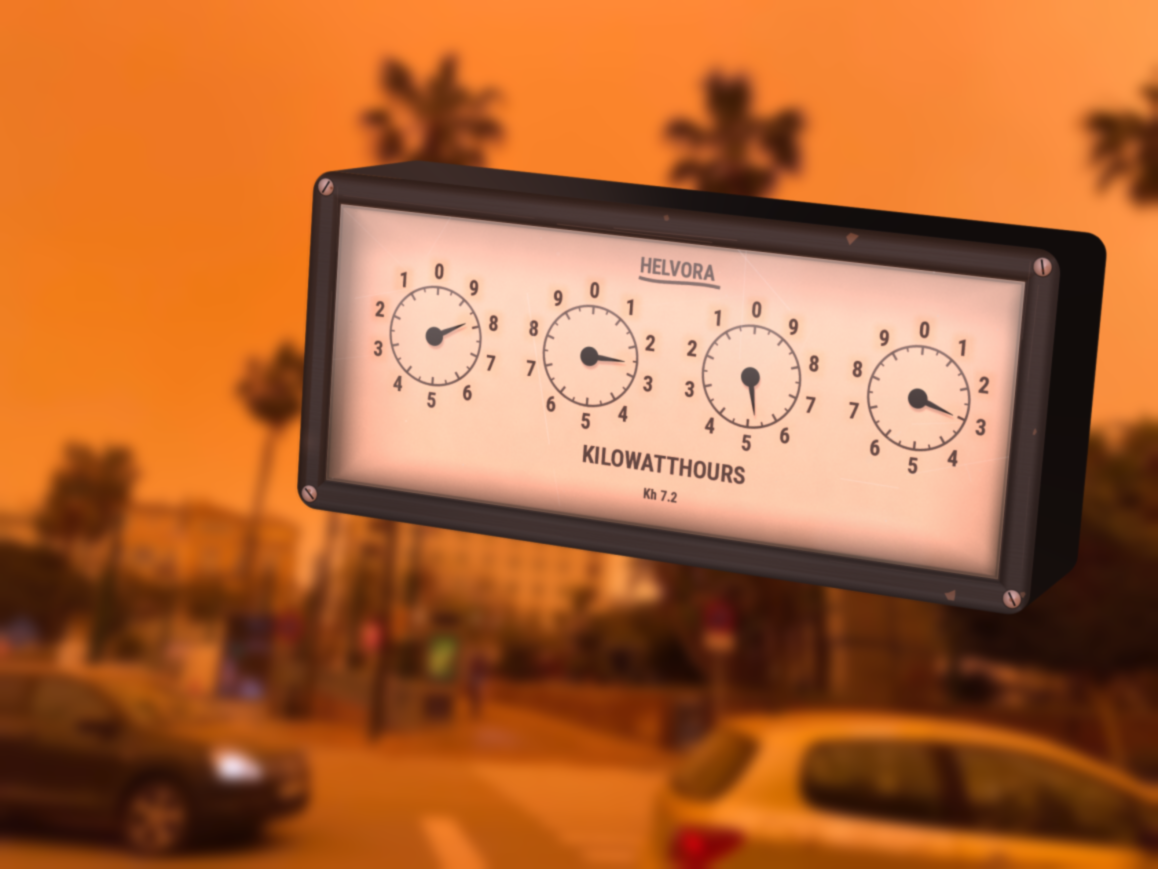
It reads **8253** kWh
